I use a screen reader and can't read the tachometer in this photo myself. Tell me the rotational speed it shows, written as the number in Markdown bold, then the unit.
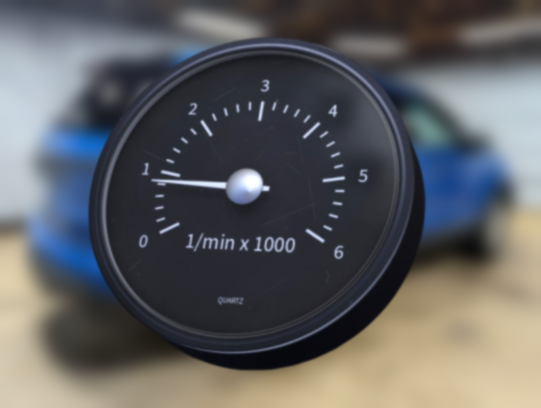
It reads **800** rpm
